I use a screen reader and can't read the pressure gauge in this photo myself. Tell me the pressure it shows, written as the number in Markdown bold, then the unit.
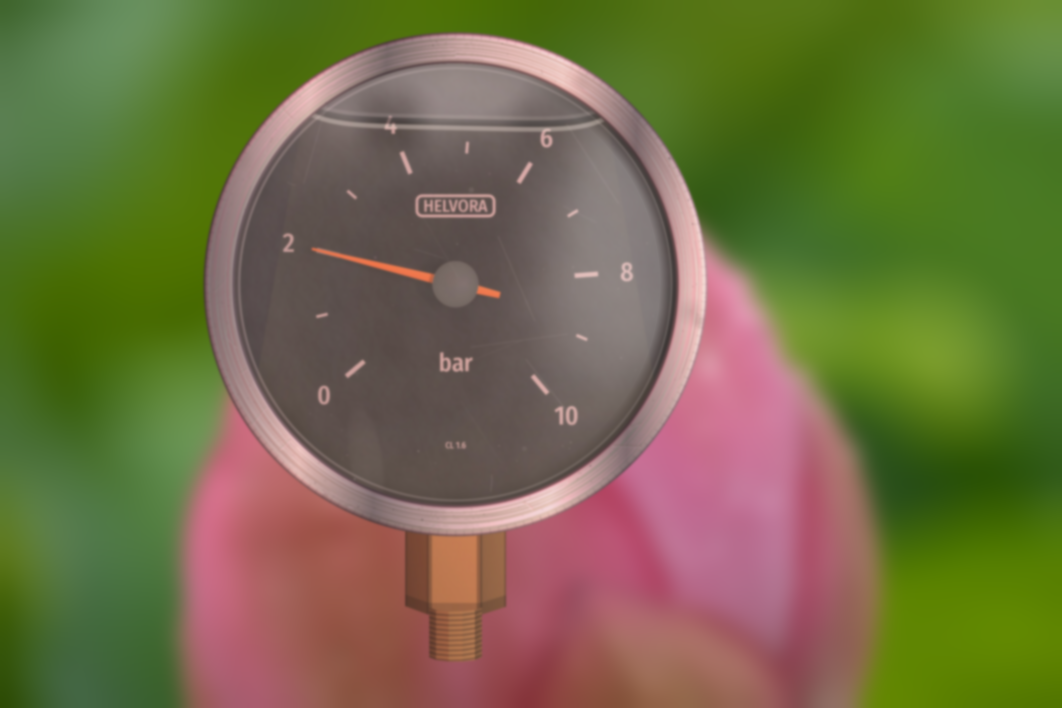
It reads **2** bar
